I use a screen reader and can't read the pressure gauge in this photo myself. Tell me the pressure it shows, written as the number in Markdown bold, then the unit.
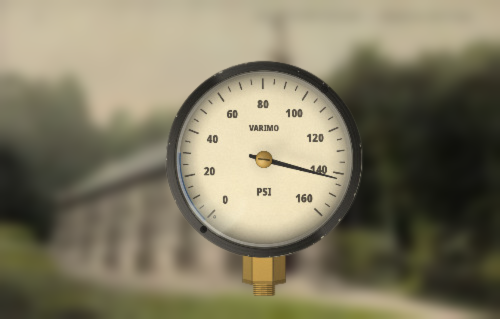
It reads **142.5** psi
